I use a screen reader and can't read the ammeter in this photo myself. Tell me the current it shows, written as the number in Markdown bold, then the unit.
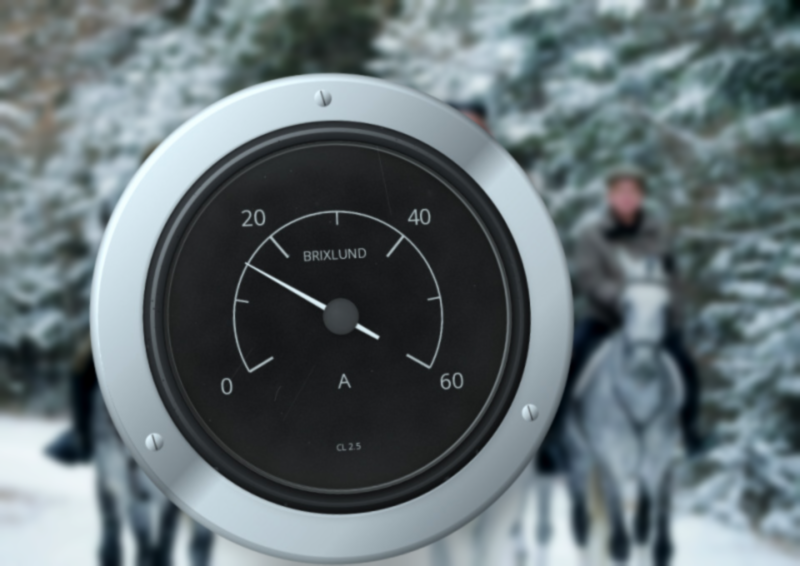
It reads **15** A
